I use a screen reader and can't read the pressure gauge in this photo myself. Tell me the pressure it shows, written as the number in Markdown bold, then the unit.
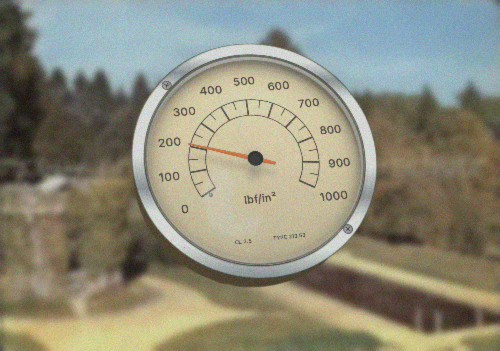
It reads **200** psi
